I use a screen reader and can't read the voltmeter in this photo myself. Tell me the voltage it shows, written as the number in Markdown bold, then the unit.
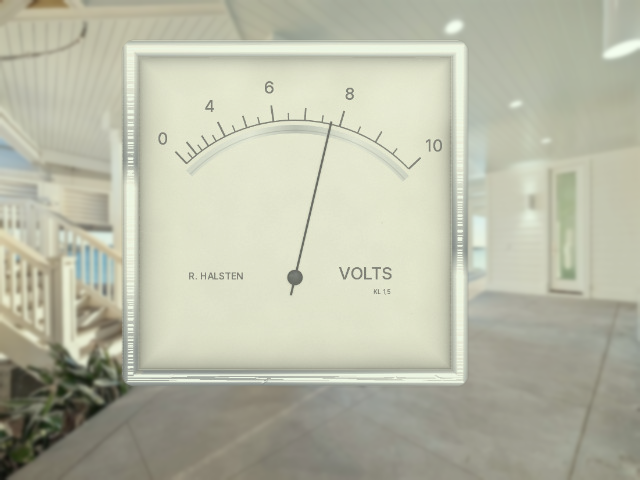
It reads **7.75** V
